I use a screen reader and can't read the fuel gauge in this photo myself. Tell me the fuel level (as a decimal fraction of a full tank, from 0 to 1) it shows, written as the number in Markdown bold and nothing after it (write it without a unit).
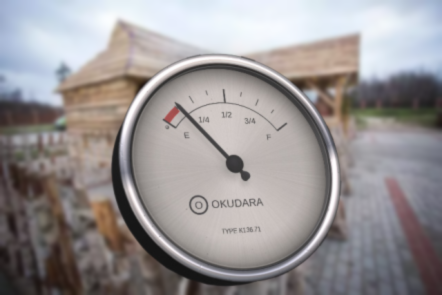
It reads **0.125**
